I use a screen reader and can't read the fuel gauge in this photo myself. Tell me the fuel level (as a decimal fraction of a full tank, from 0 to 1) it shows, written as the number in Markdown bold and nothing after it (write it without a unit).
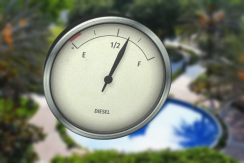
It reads **0.625**
